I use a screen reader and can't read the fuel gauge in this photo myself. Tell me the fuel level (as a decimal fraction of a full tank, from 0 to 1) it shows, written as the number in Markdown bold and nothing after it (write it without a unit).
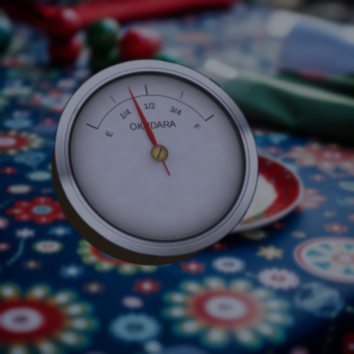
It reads **0.375**
